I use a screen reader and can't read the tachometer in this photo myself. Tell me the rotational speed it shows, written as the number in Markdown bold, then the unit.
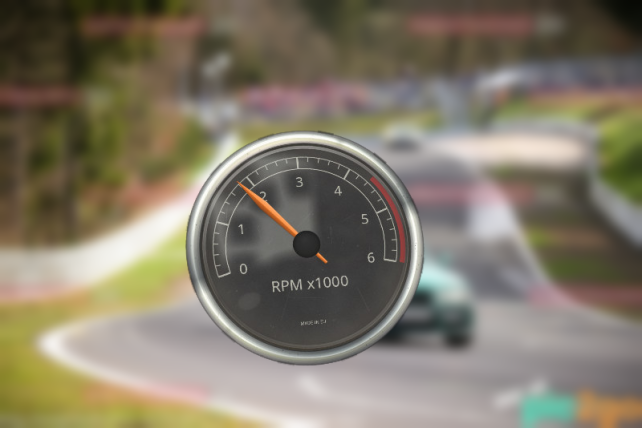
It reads **1800** rpm
